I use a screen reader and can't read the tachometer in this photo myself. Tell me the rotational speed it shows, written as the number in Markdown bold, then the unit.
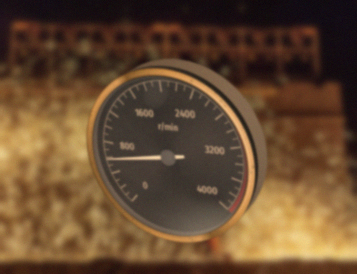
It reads **600** rpm
